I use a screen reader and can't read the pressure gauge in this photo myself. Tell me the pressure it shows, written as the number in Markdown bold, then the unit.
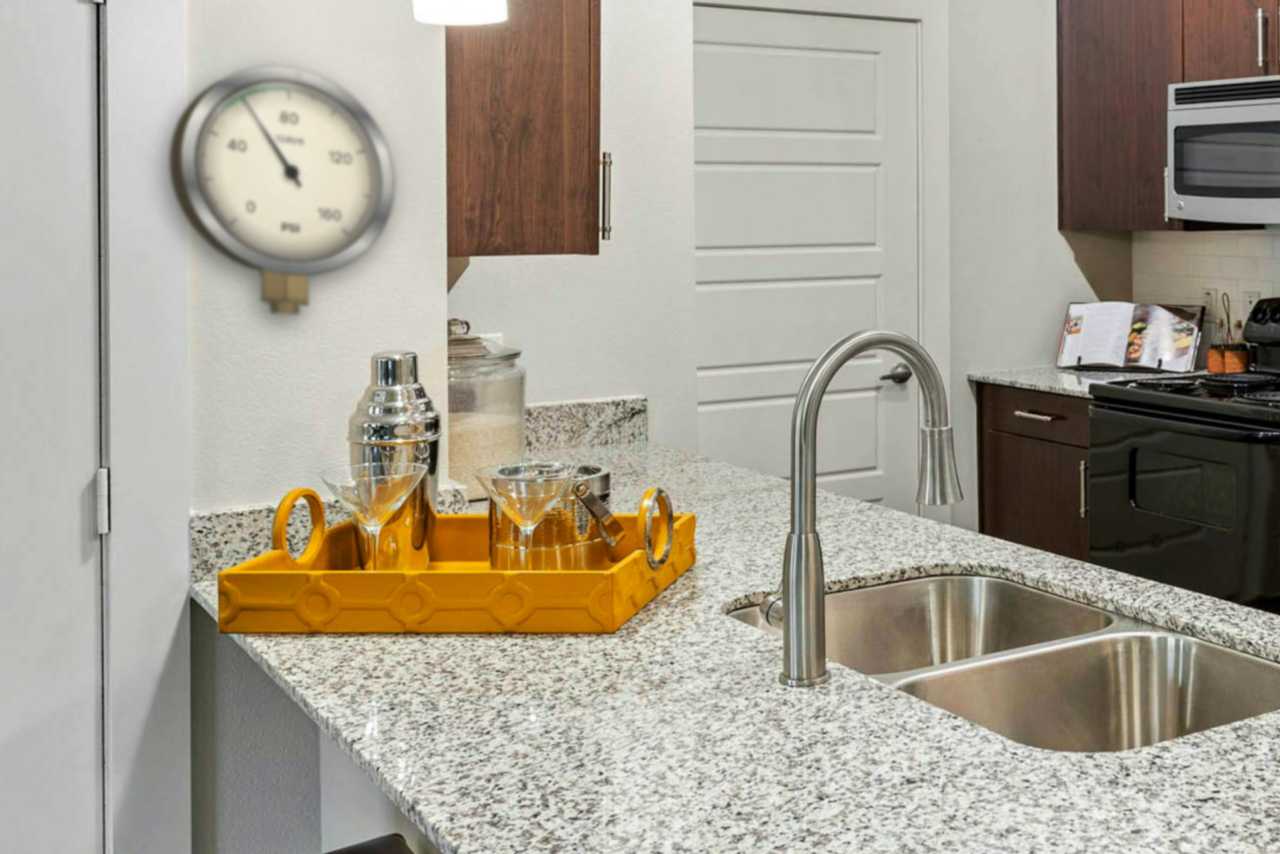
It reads **60** psi
